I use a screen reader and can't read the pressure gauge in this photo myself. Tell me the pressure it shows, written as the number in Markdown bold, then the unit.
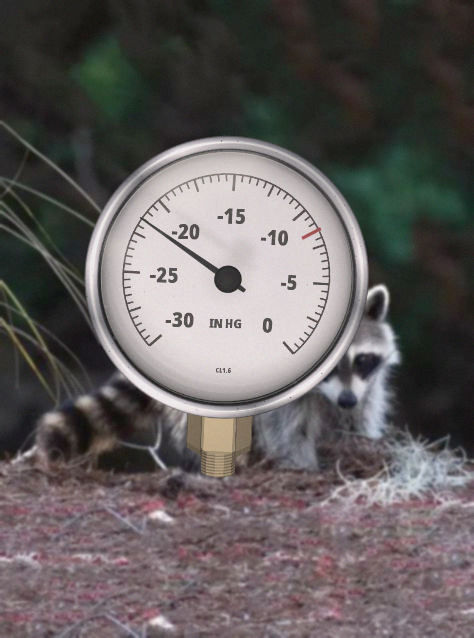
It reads **-21.5** inHg
